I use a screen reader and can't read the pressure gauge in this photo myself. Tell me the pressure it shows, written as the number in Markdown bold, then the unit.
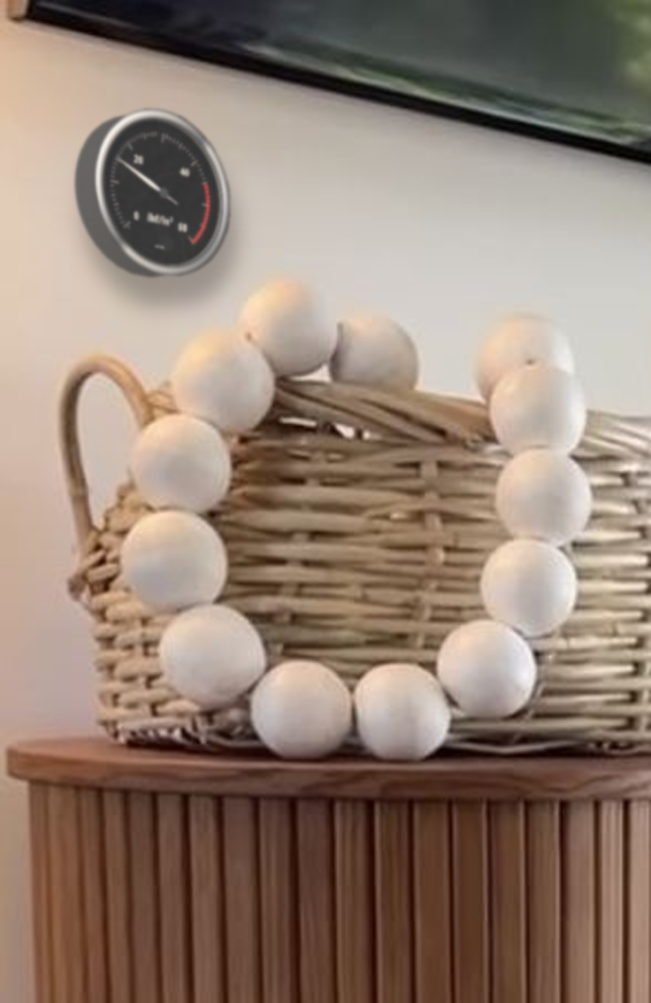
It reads **15** psi
